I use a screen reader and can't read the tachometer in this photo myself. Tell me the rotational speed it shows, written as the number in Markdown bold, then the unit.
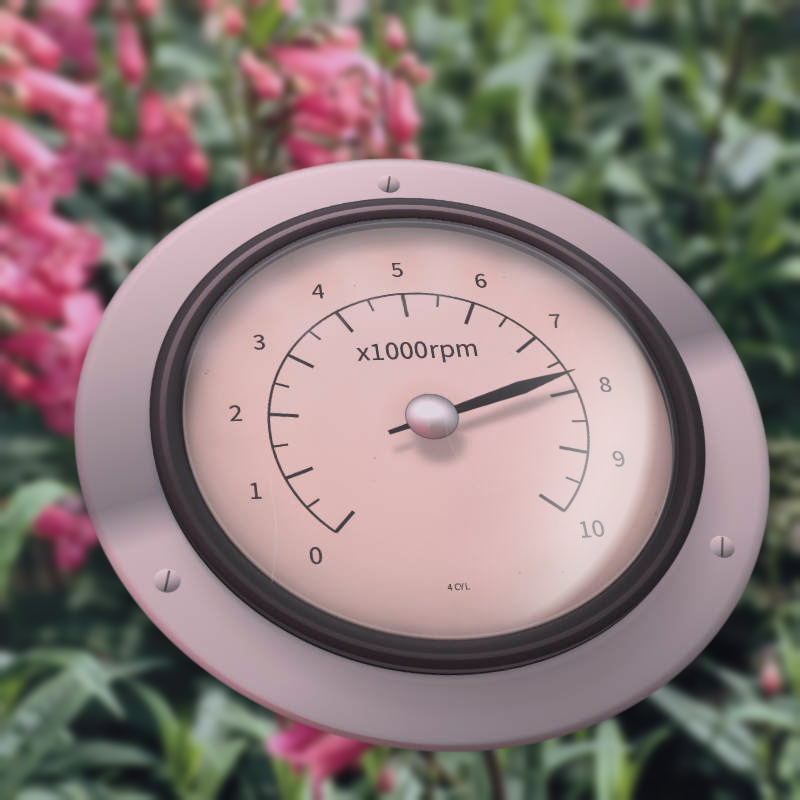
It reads **7750** rpm
